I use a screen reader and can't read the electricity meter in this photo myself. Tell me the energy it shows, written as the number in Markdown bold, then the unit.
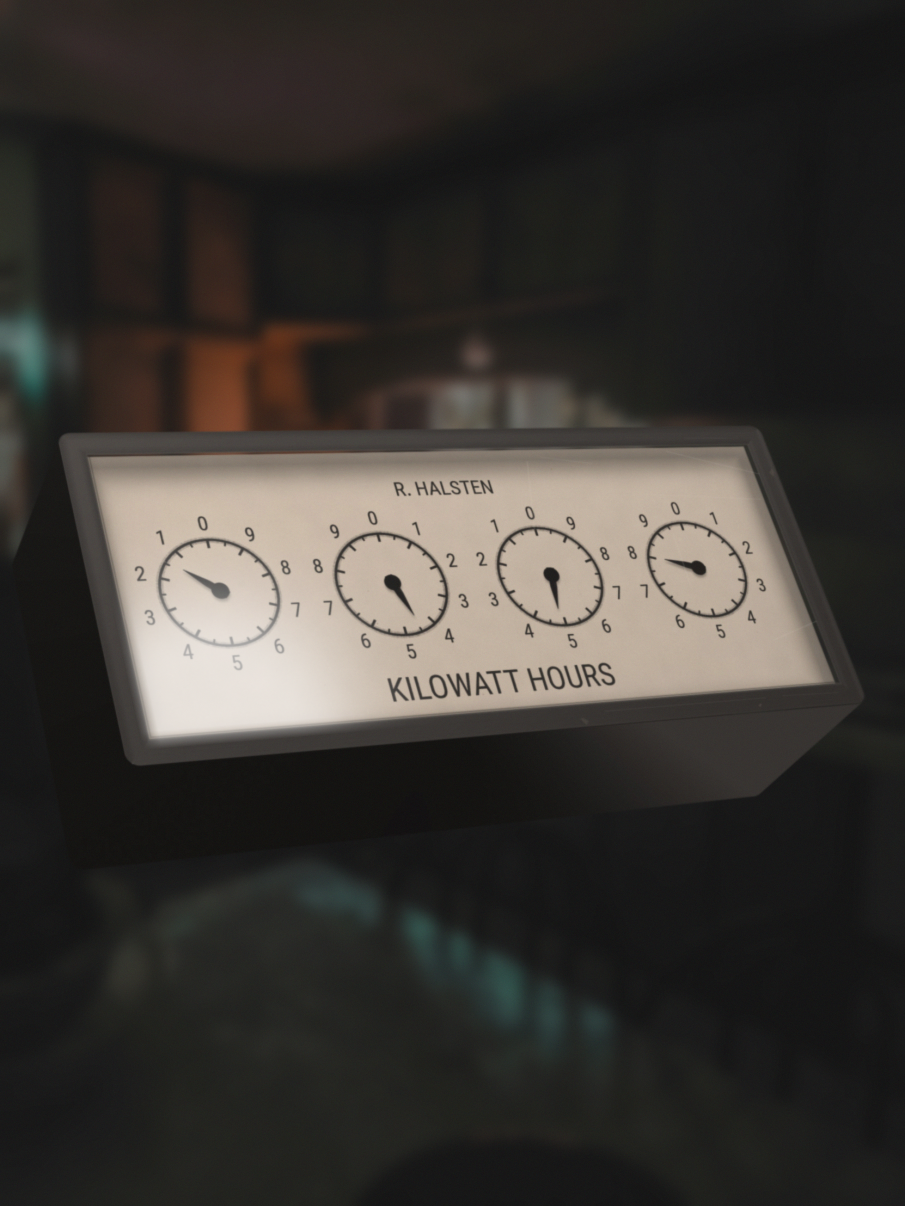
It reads **1448** kWh
